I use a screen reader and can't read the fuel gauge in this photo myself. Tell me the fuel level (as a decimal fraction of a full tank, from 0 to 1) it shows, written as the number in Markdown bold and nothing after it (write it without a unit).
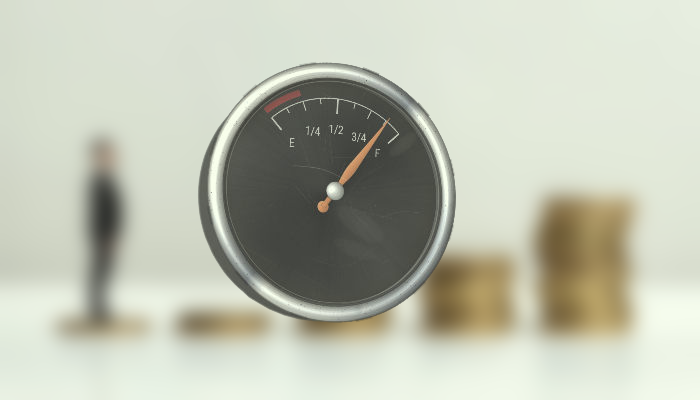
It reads **0.875**
